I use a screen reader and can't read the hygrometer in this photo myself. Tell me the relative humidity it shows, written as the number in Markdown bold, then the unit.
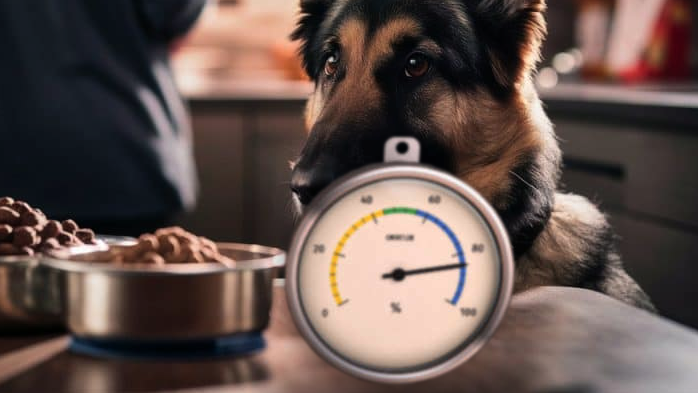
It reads **84** %
